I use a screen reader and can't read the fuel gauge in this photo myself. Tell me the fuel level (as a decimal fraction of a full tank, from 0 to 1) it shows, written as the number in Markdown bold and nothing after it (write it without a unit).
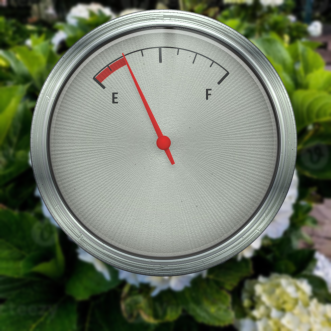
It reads **0.25**
